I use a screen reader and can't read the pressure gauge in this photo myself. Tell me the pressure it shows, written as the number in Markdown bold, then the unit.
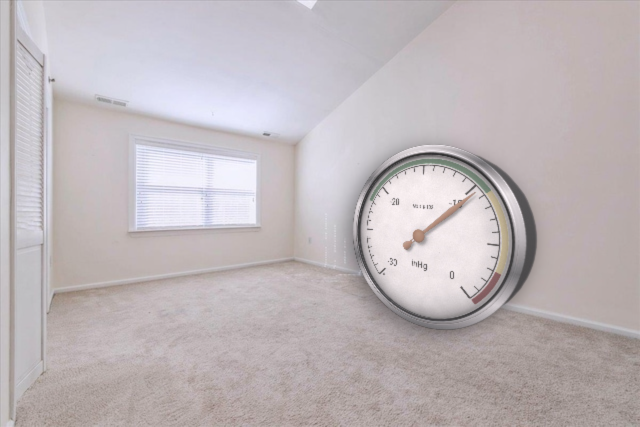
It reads **-9.5** inHg
